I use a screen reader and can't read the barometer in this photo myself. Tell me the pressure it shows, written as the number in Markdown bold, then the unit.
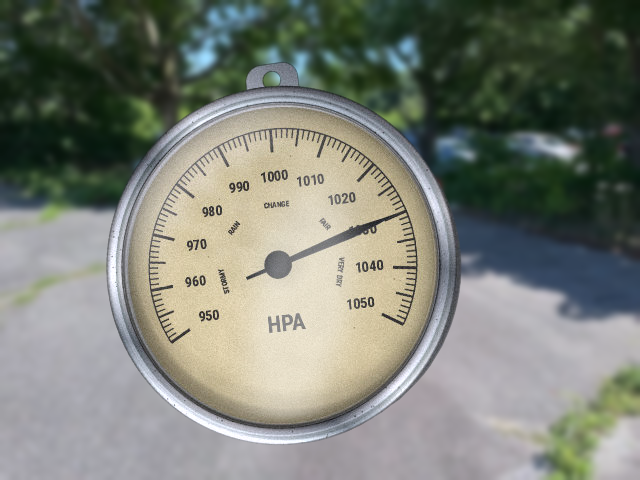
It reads **1030** hPa
